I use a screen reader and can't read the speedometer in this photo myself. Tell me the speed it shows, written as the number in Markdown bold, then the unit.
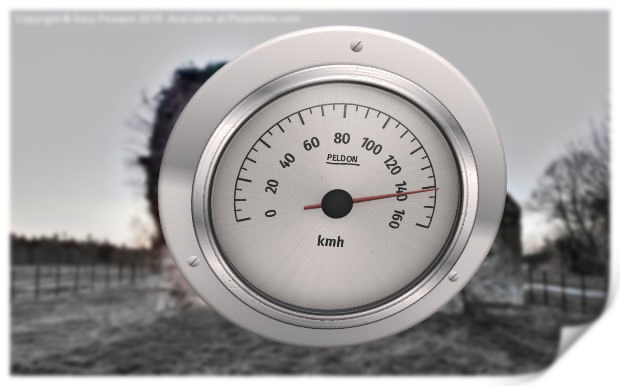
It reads **140** km/h
